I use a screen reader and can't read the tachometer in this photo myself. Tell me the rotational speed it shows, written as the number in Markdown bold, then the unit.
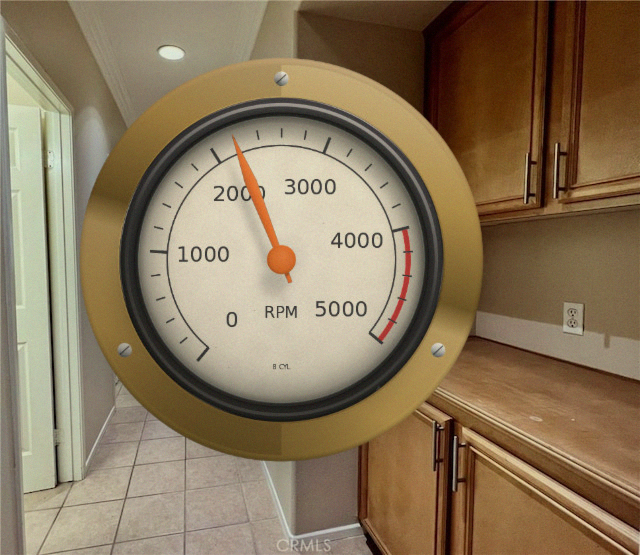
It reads **2200** rpm
